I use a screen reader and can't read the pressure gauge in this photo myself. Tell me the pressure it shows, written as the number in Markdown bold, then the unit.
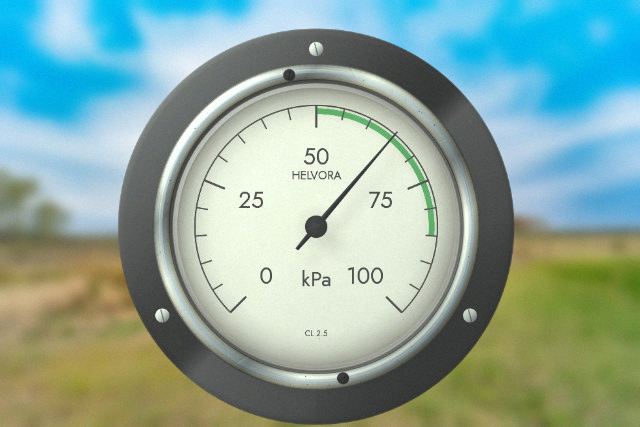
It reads **65** kPa
